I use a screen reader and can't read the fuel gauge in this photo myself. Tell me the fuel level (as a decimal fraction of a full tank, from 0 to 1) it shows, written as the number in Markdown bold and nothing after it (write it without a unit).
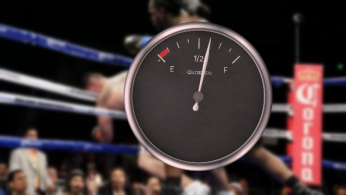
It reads **0.625**
